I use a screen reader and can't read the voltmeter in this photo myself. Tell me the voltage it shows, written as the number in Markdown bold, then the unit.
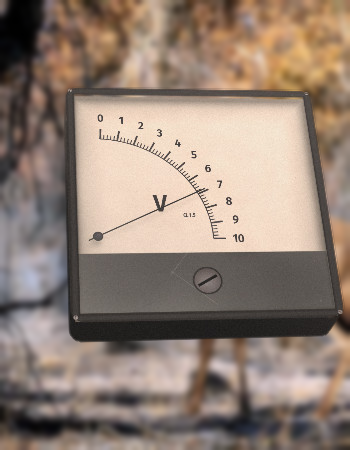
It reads **7** V
